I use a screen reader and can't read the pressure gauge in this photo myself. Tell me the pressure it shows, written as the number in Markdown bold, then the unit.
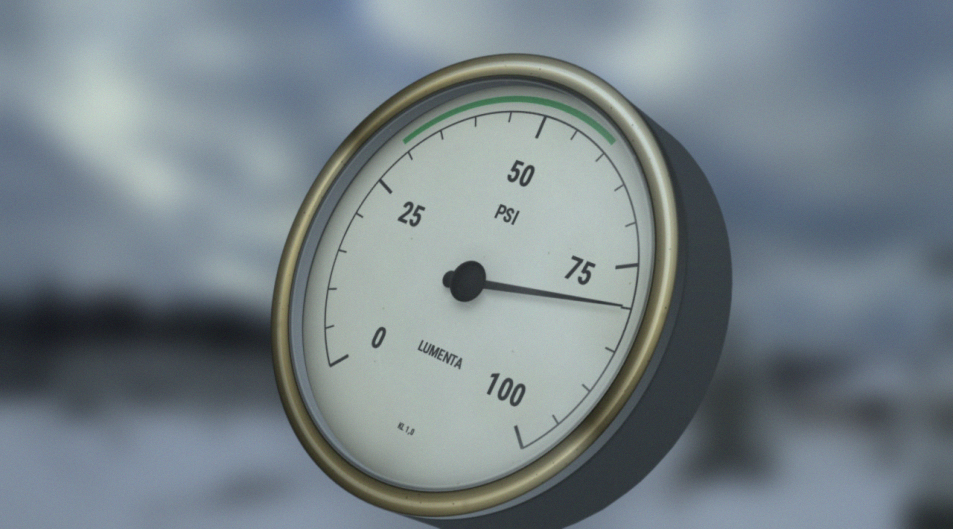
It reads **80** psi
